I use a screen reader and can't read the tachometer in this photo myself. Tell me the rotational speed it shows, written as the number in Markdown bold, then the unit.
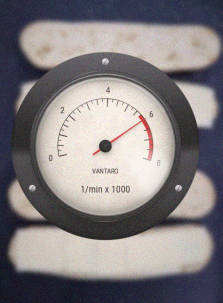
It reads **6000** rpm
